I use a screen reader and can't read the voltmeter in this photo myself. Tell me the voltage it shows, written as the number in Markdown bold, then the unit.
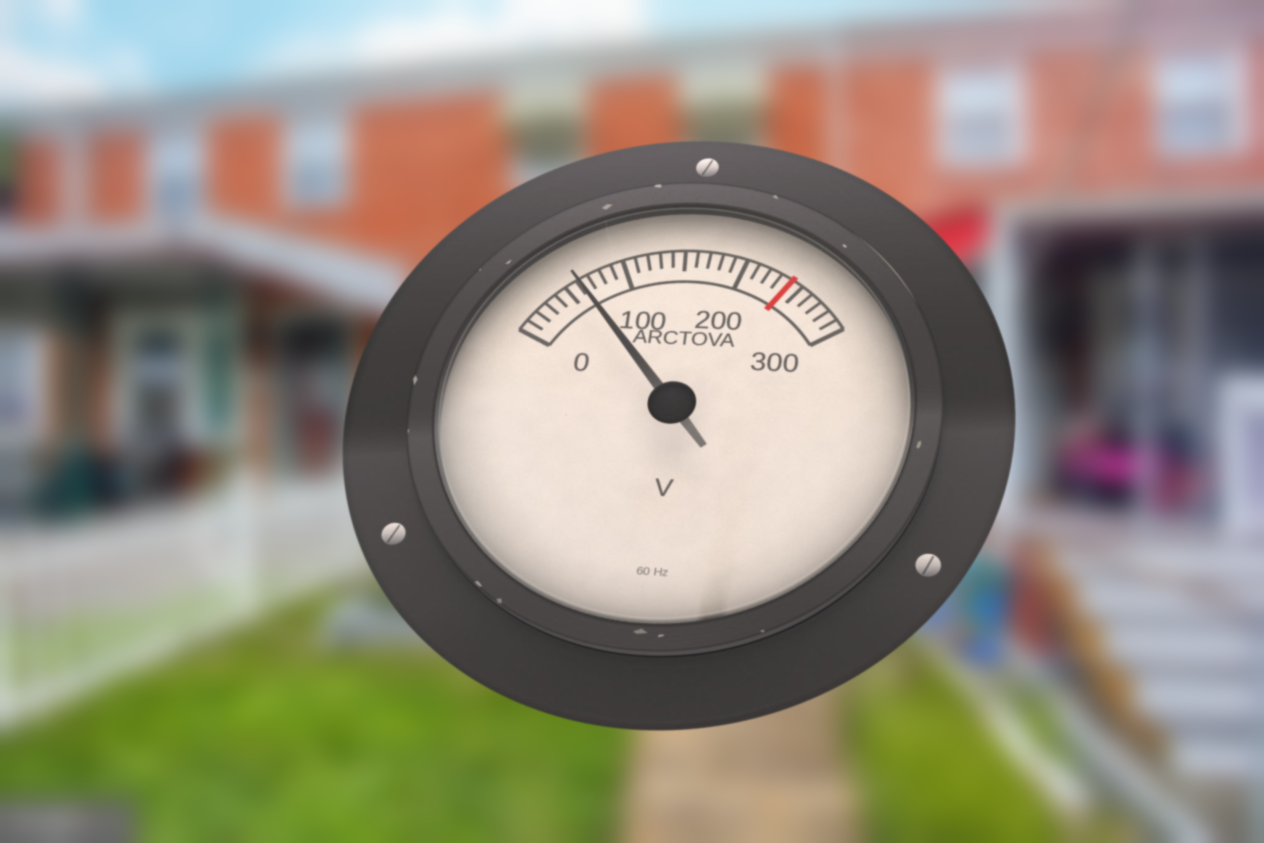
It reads **60** V
